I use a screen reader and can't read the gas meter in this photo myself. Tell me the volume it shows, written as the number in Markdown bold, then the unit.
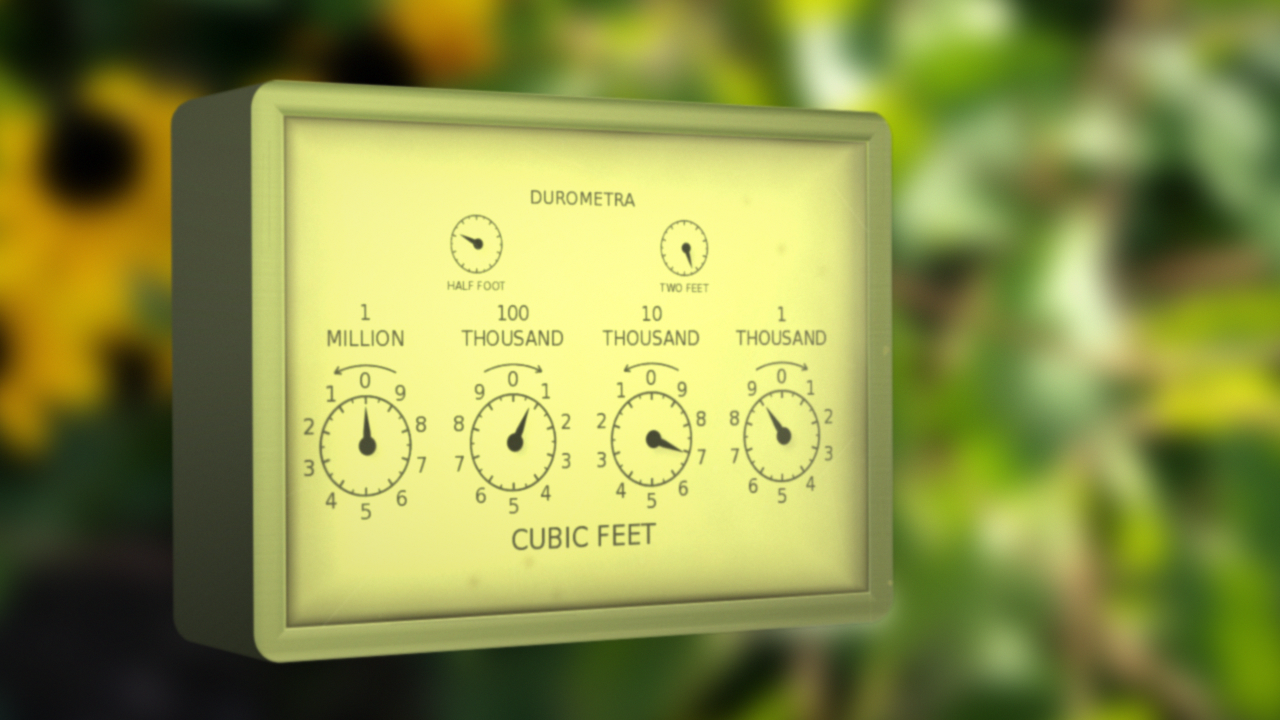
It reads **6900** ft³
